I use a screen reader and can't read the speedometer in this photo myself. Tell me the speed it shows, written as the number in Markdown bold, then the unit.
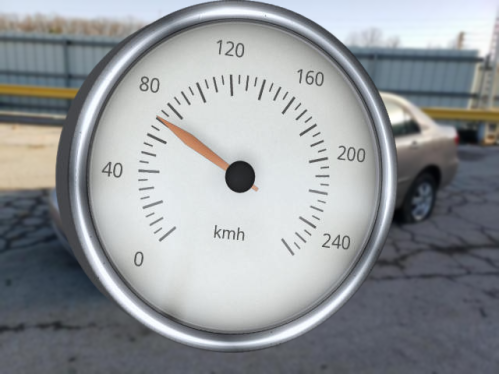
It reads **70** km/h
